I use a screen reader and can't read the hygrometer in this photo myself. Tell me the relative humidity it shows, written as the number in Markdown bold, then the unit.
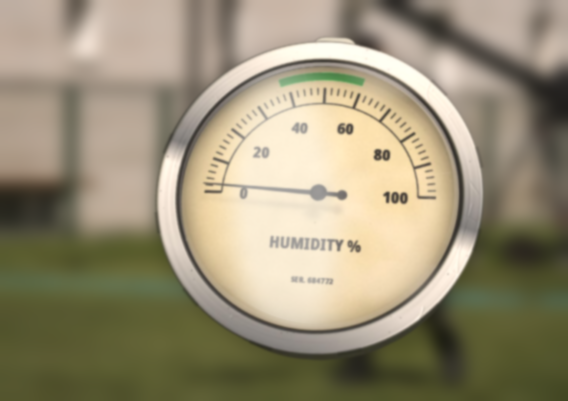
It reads **2** %
